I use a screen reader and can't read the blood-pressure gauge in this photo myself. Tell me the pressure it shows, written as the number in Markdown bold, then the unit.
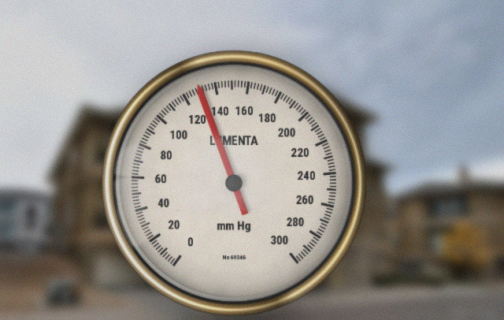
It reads **130** mmHg
